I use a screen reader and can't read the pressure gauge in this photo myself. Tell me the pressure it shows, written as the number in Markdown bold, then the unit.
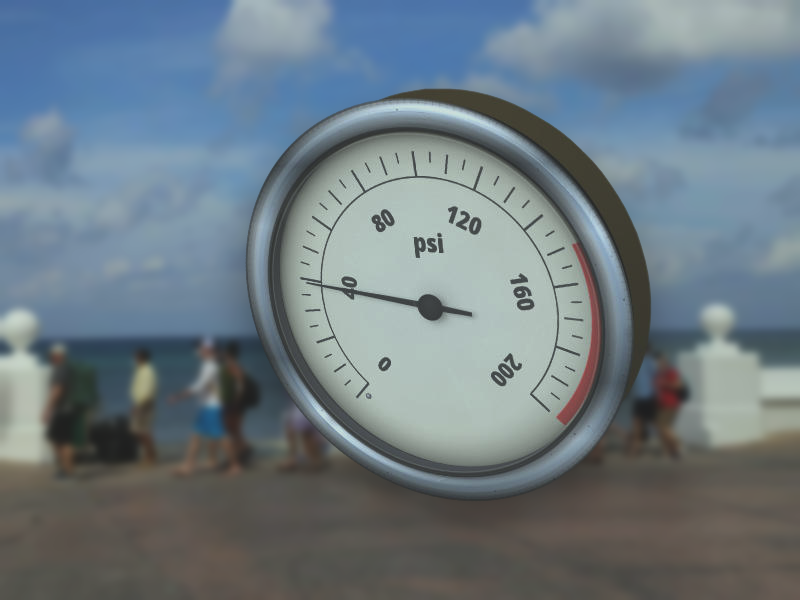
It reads **40** psi
